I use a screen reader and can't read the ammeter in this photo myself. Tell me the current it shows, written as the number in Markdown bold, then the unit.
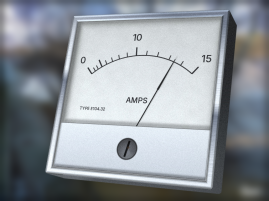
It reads **13.5** A
